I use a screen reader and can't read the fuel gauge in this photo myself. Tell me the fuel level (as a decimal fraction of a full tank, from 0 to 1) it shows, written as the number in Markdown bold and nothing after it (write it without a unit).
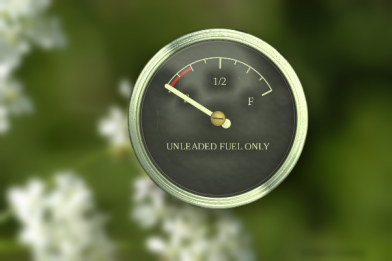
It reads **0**
